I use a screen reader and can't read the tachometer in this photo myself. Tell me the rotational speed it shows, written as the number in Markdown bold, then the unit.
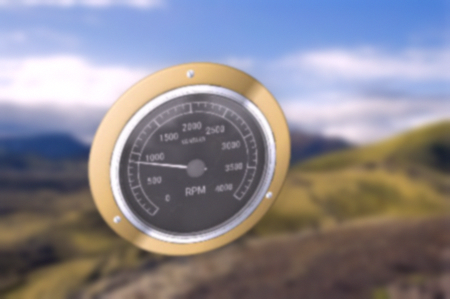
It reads **900** rpm
